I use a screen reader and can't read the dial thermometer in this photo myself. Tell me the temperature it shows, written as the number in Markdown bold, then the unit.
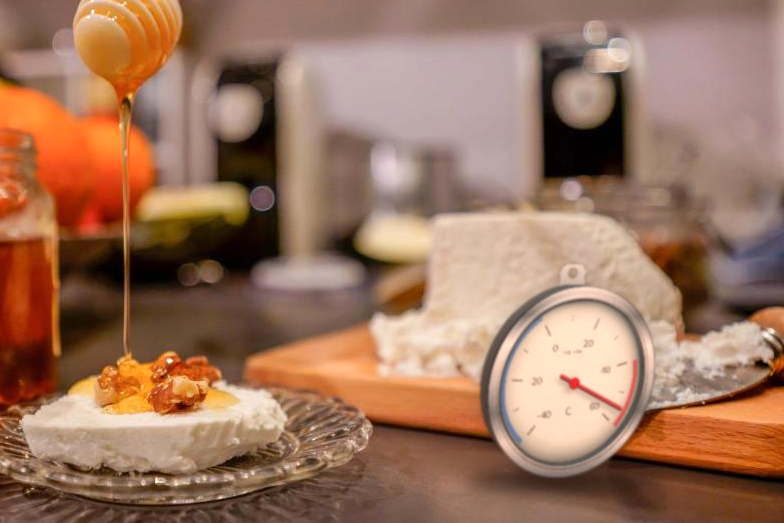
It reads **55** °C
